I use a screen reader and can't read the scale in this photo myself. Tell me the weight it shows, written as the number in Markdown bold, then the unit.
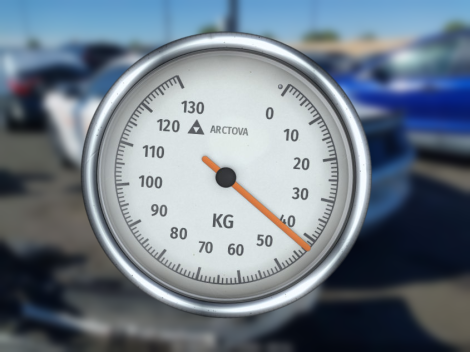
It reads **42** kg
